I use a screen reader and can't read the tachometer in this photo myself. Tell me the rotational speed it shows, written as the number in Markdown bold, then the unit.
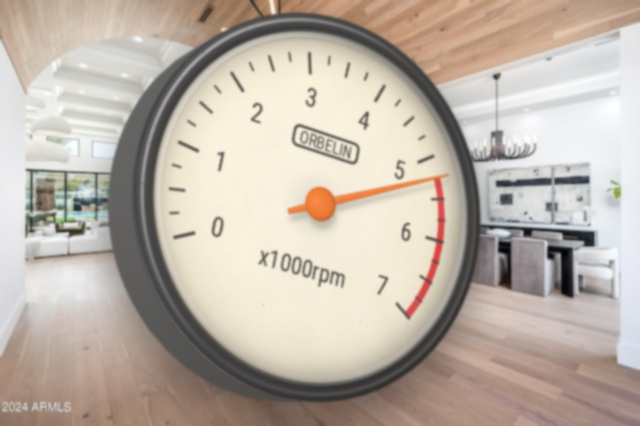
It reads **5250** rpm
